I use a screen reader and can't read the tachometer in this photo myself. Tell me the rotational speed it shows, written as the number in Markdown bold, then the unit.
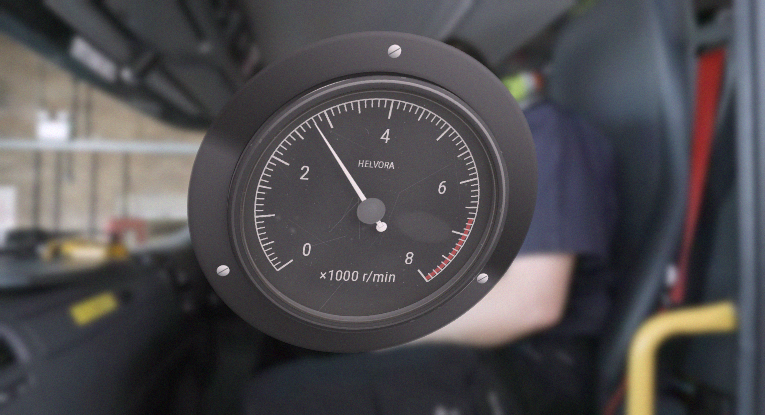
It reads **2800** rpm
